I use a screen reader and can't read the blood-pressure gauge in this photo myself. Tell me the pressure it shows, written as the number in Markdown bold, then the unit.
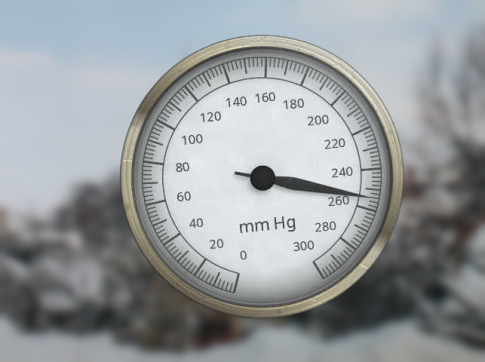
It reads **254** mmHg
